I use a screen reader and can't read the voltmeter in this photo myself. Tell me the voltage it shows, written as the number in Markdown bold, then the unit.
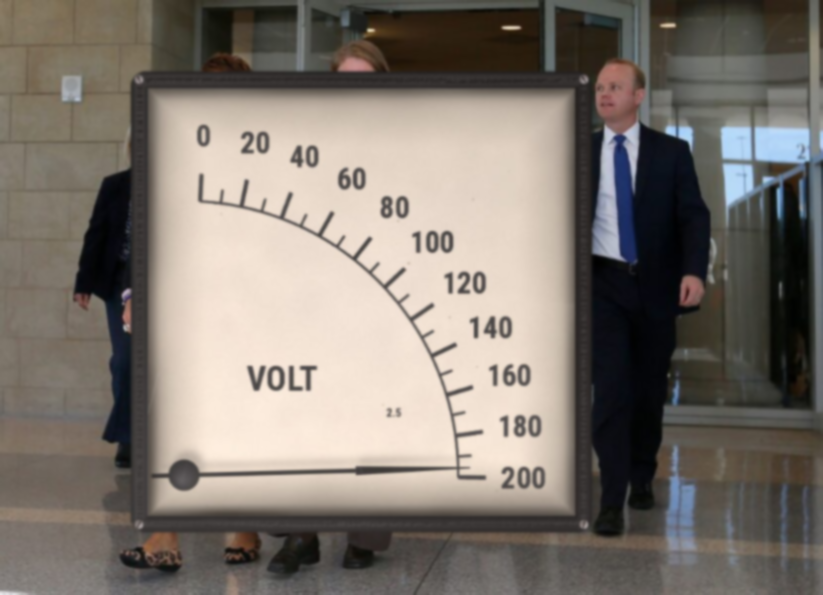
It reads **195** V
